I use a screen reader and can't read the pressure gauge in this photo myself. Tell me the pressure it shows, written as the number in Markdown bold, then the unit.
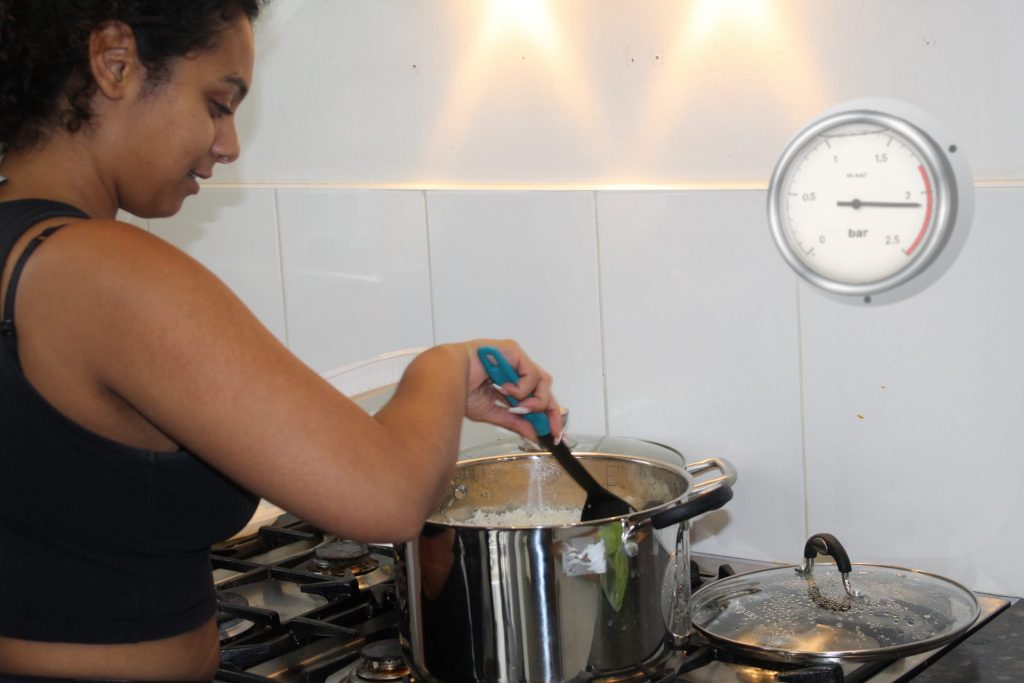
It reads **2.1** bar
